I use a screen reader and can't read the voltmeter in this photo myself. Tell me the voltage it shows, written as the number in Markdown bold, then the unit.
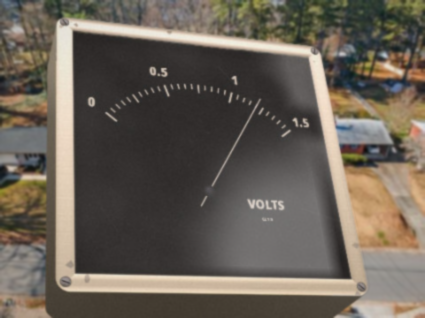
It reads **1.2** V
